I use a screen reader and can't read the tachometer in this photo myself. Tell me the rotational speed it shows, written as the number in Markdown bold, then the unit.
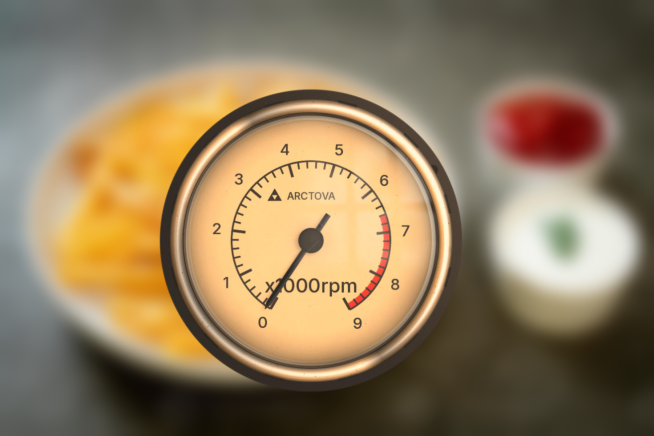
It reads **100** rpm
